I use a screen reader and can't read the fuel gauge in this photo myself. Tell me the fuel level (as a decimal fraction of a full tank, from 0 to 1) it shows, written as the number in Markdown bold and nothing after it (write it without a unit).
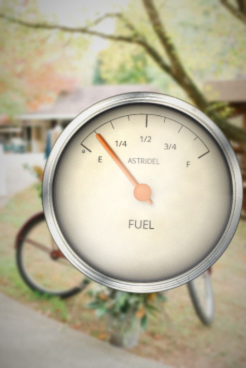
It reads **0.125**
